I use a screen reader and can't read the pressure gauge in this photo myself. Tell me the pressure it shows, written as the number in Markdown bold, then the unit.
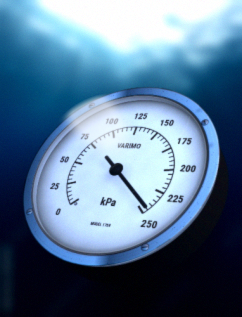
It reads **245** kPa
